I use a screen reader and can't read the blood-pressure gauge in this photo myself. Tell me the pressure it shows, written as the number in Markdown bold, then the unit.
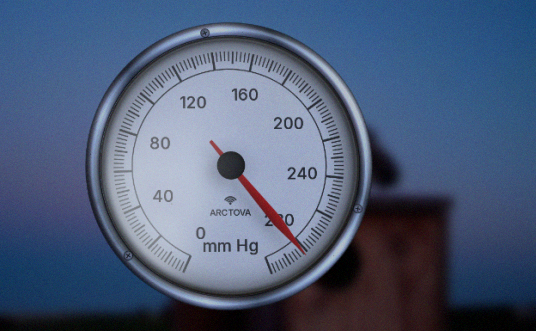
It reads **282** mmHg
